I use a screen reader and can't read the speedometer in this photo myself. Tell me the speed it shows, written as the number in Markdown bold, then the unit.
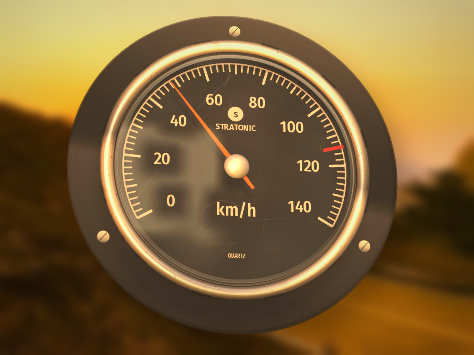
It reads **48** km/h
